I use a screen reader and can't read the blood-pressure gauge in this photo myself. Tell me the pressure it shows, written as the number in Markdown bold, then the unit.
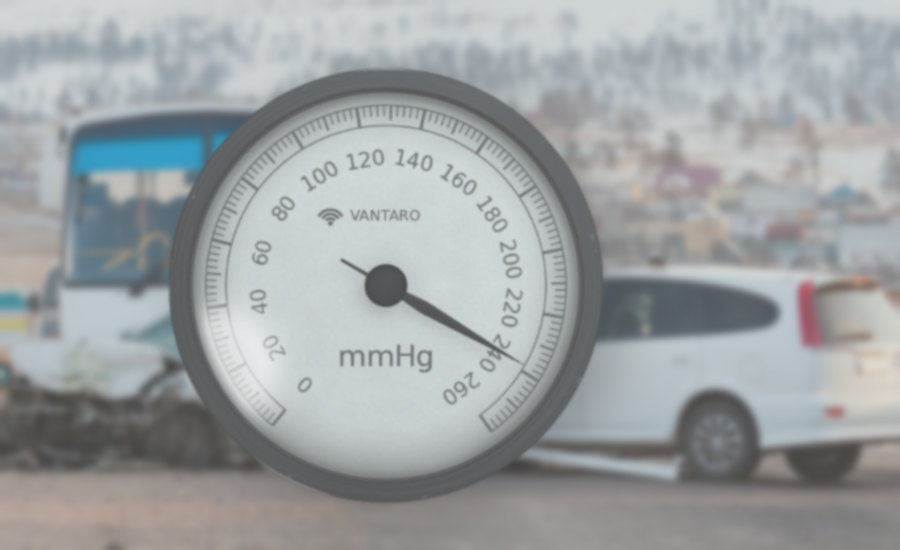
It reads **238** mmHg
